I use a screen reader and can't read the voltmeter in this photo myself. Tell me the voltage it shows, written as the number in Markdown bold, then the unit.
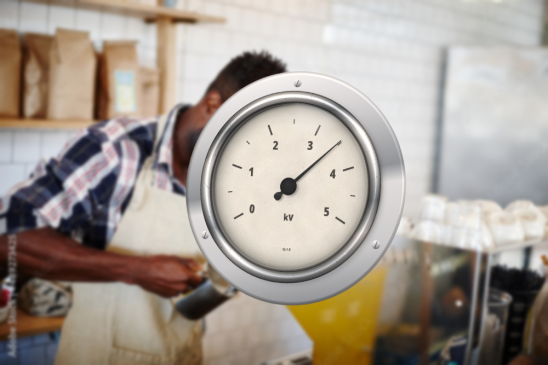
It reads **3.5** kV
